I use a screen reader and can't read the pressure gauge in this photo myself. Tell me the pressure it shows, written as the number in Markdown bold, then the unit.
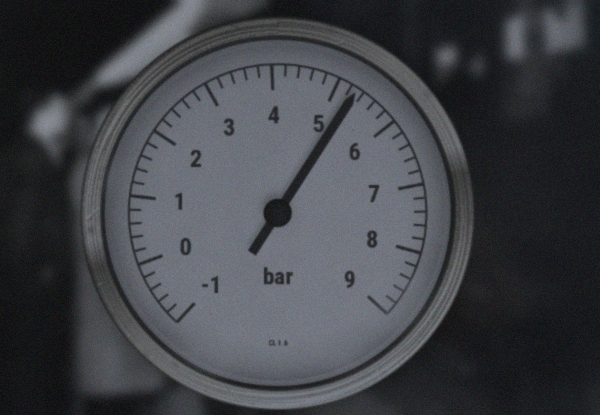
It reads **5.3** bar
